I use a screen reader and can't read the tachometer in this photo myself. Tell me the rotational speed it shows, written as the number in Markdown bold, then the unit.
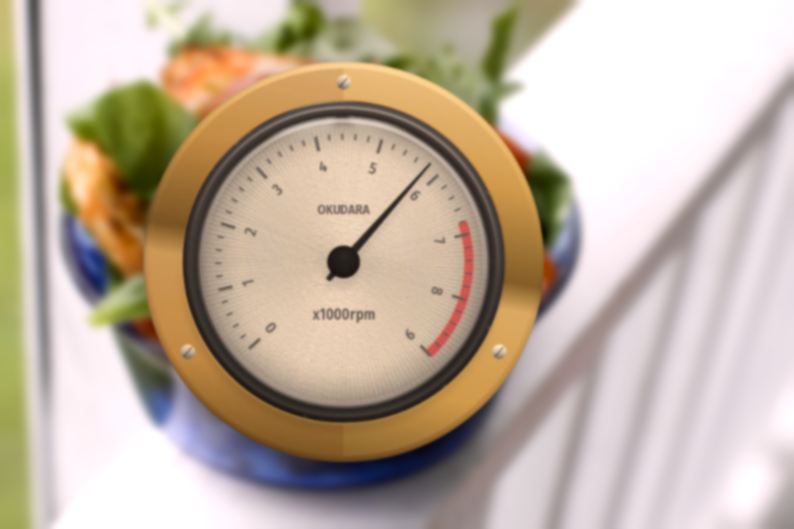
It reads **5800** rpm
